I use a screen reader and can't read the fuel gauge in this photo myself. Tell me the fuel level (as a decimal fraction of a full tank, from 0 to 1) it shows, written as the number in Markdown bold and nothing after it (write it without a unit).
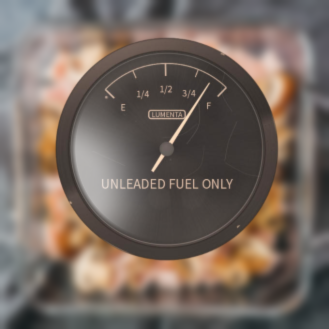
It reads **0.875**
